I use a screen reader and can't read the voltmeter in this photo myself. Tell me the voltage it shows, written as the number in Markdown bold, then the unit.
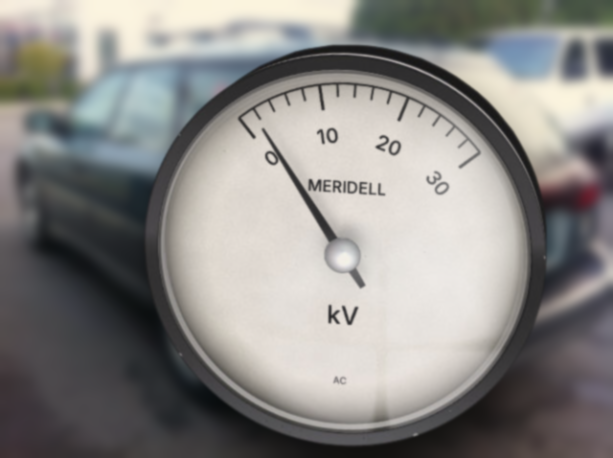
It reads **2** kV
